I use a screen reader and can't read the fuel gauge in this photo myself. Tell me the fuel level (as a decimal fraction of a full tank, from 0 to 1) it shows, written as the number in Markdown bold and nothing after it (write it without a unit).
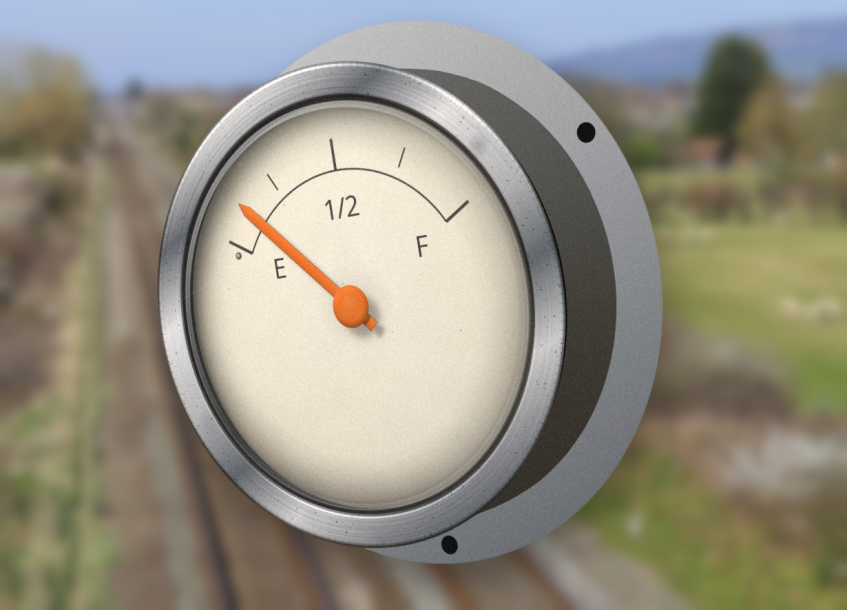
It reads **0.125**
